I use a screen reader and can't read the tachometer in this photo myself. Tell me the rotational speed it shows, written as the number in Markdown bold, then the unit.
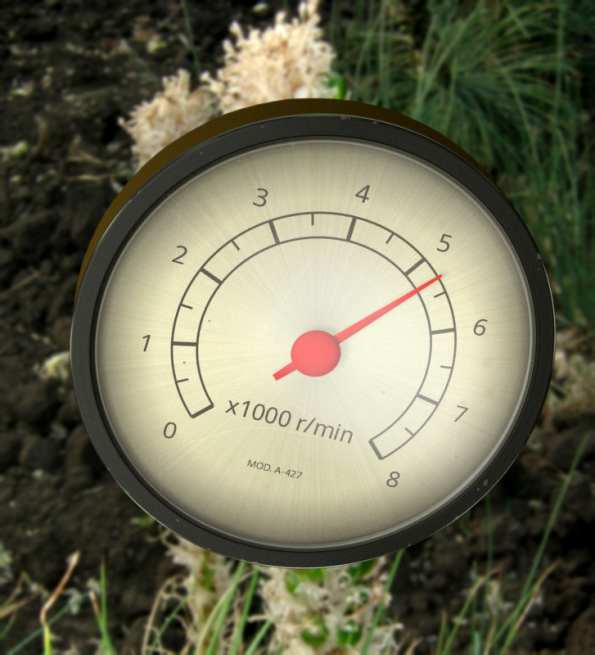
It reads **5250** rpm
